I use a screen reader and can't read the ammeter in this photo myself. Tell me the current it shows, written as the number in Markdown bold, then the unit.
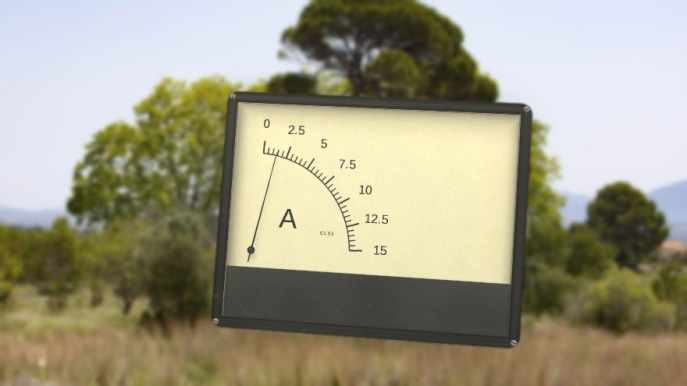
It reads **1.5** A
